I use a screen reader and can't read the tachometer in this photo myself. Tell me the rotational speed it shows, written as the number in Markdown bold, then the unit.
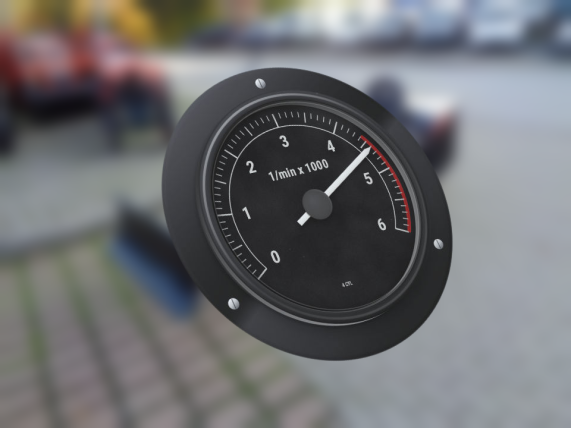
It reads **4600** rpm
